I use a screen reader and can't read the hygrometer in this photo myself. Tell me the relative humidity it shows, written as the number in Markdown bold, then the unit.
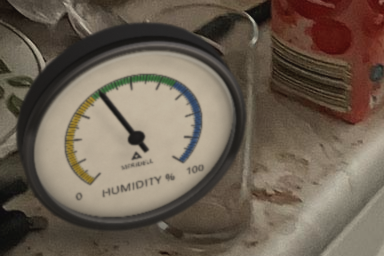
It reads **40** %
